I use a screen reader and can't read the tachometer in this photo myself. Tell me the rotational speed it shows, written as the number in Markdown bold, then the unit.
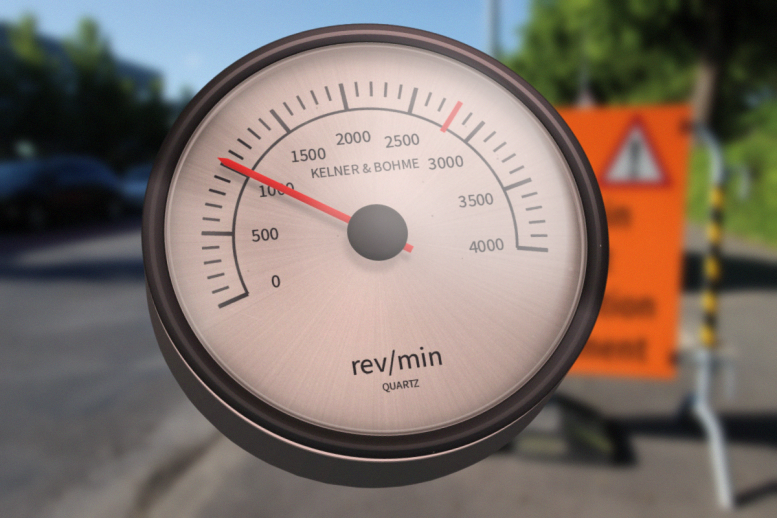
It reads **1000** rpm
